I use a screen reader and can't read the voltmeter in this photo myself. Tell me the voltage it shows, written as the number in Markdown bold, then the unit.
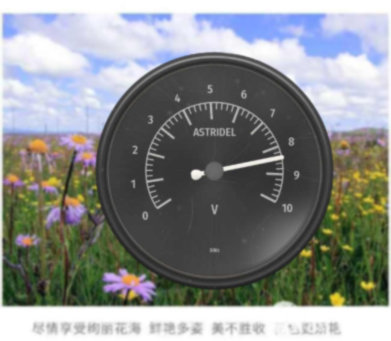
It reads **8.4** V
